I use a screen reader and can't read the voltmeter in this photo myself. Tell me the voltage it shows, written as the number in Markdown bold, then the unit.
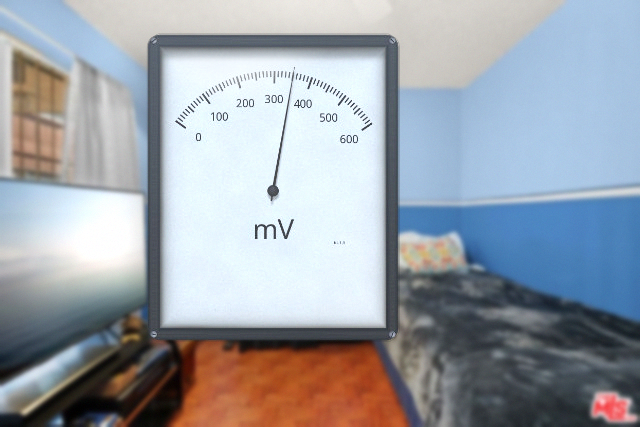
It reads **350** mV
